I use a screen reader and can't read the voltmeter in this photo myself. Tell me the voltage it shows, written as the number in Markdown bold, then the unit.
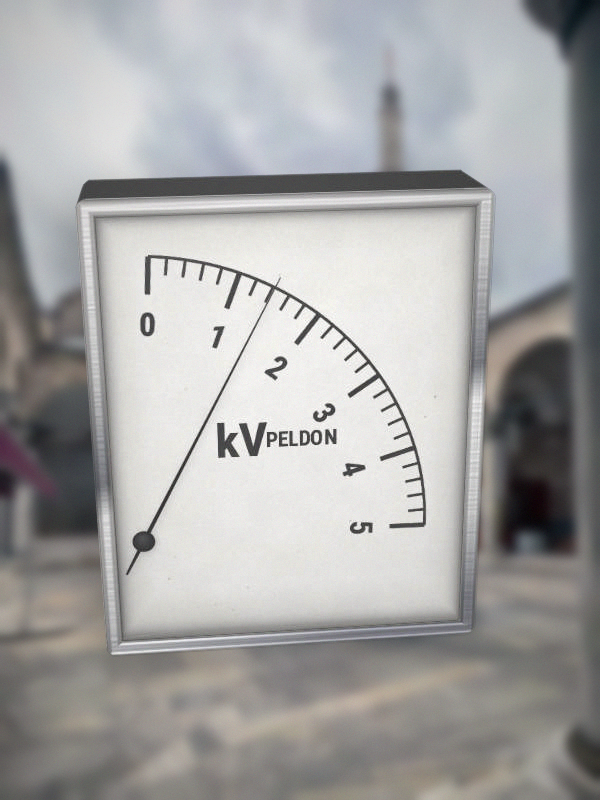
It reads **1.4** kV
